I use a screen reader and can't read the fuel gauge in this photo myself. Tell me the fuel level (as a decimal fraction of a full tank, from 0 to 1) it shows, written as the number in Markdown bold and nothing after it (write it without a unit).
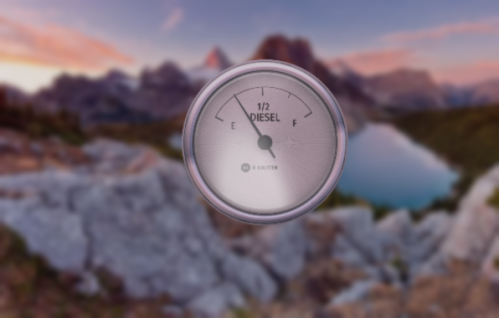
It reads **0.25**
